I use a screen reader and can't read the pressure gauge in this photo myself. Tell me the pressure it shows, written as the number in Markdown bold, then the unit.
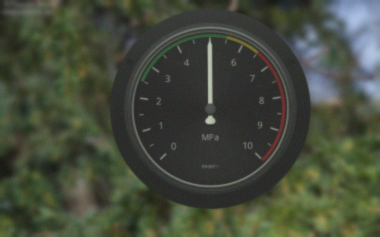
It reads **5** MPa
